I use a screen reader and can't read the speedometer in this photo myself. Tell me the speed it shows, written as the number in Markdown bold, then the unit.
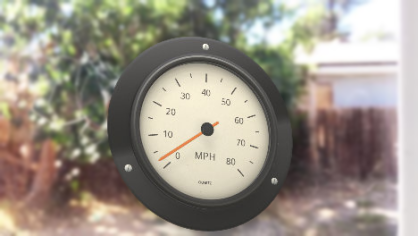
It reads **2.5** mph
